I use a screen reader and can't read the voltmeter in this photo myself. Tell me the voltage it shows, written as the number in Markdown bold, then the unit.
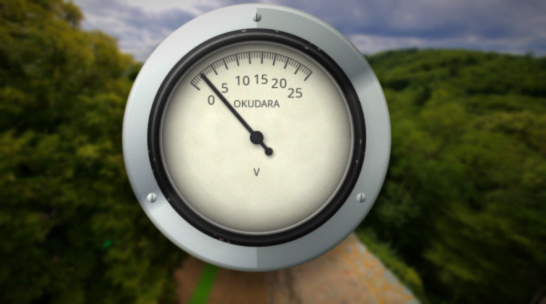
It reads **2.5** V
